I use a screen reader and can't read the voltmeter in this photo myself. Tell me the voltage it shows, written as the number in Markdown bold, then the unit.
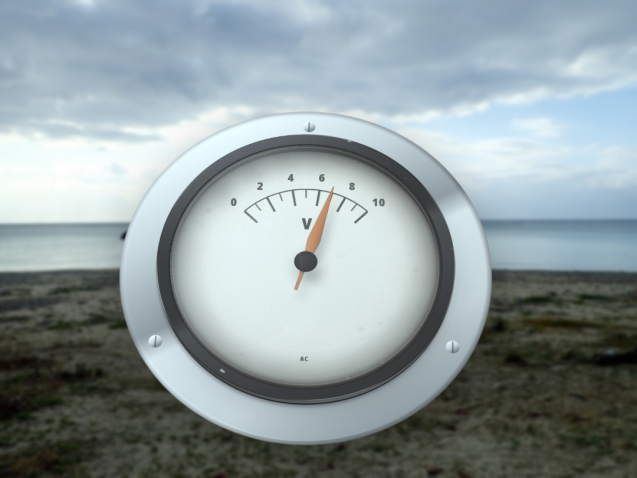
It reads **7** V
